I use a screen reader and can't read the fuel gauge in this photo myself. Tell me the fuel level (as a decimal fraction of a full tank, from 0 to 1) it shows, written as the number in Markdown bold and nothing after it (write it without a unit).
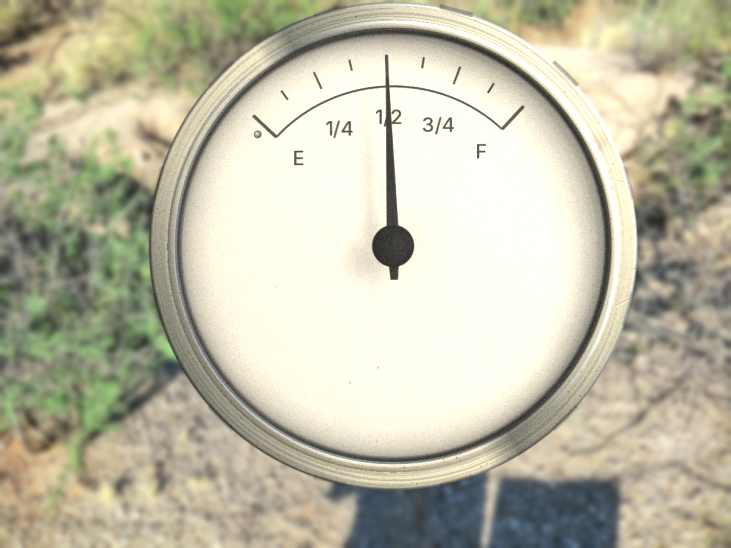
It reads **0.5**
